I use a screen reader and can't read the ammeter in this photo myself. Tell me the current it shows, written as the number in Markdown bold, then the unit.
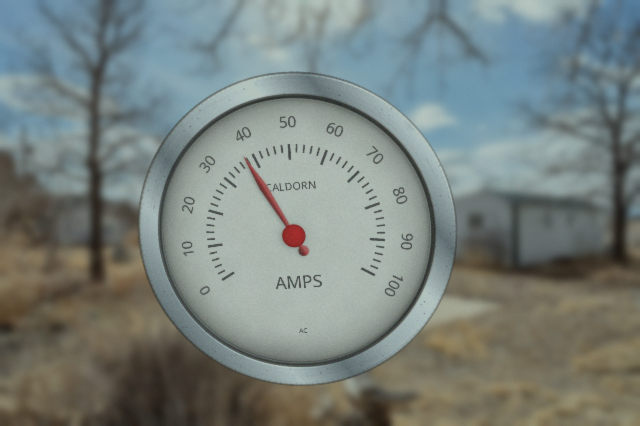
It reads **38** A
